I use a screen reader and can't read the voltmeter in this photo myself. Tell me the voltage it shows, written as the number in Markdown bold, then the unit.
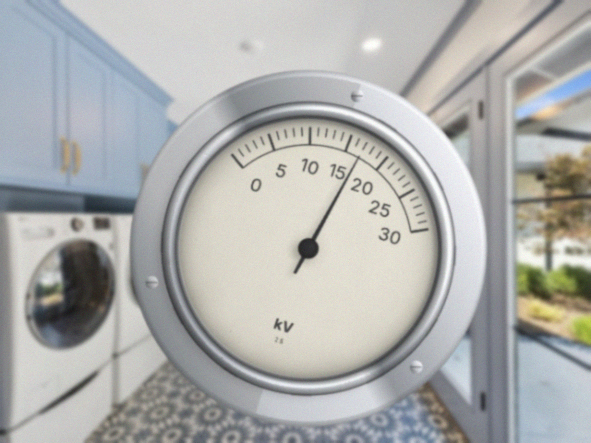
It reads **17** kV
